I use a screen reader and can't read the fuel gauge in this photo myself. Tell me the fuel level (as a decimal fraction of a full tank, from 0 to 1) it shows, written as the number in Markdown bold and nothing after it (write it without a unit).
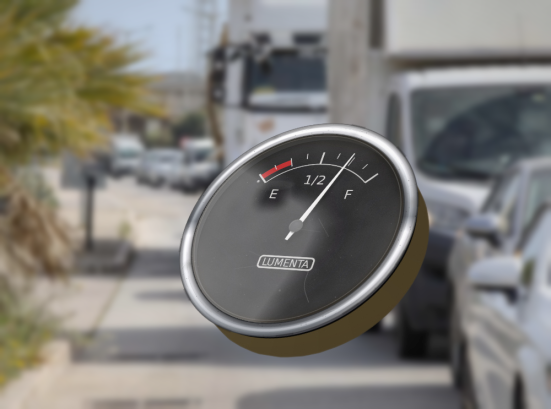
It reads **0.75**
